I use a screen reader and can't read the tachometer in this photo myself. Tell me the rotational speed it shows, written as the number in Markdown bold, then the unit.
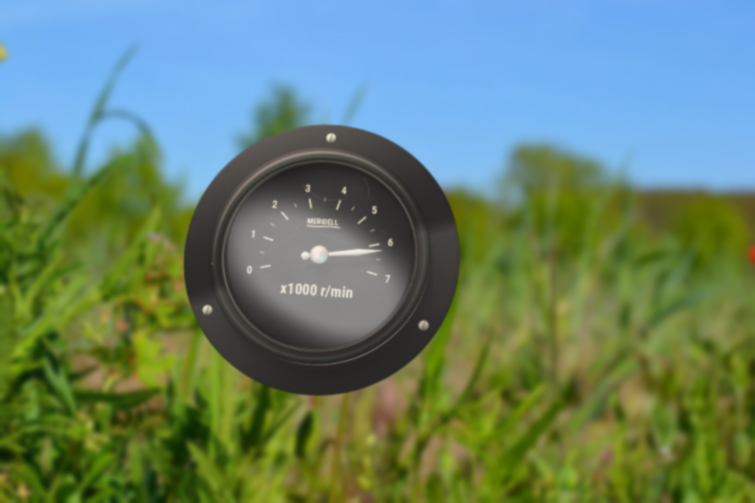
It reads **6250** rpm
